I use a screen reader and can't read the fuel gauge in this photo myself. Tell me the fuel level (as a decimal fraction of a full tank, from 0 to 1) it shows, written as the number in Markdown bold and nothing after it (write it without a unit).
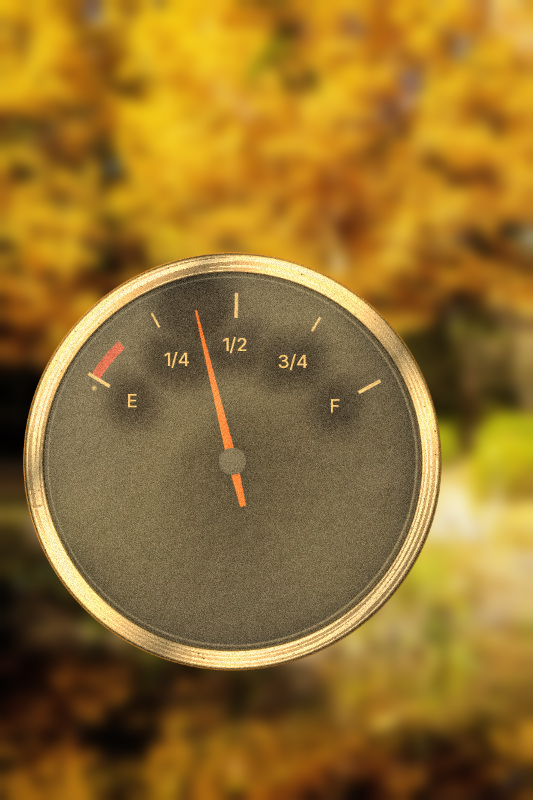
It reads **0.375**
